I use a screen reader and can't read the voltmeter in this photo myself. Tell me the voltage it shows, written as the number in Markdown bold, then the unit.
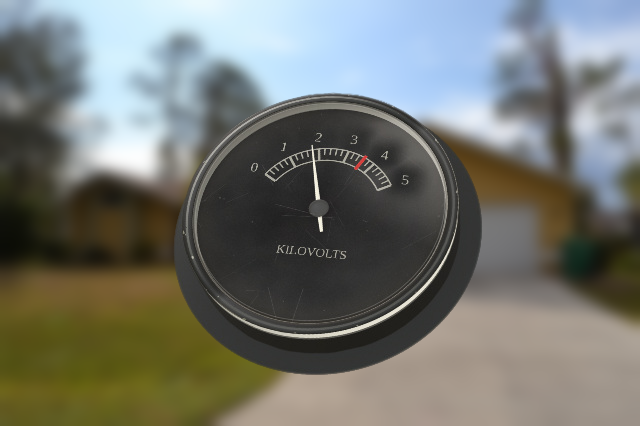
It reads **1.8** kV
